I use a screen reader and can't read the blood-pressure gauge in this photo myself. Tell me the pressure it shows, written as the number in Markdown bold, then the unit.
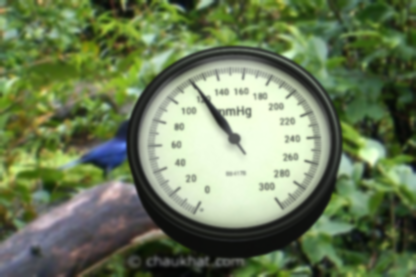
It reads **120** mmHg
